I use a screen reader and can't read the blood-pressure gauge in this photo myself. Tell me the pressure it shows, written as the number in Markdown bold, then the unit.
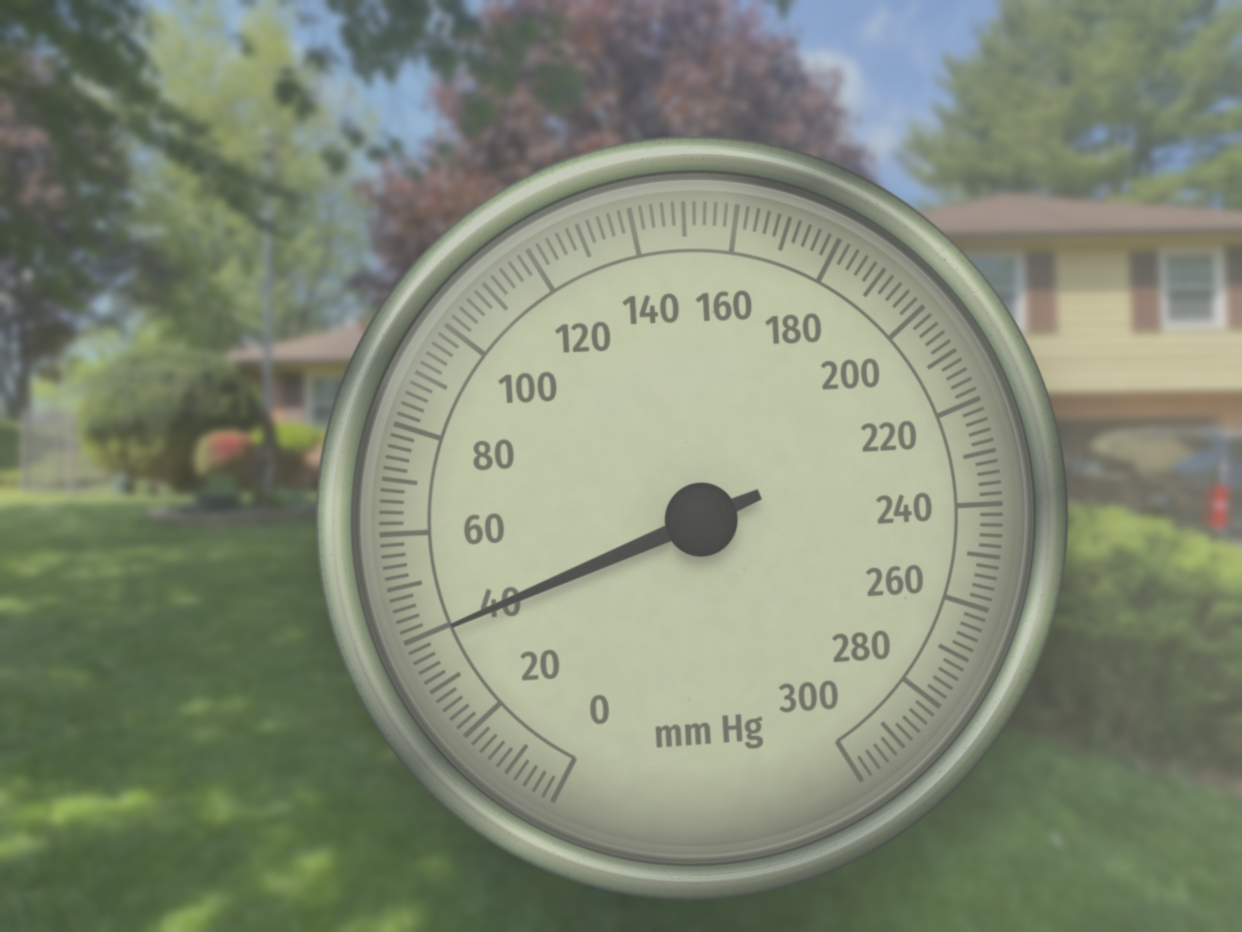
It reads **40** mmHg
